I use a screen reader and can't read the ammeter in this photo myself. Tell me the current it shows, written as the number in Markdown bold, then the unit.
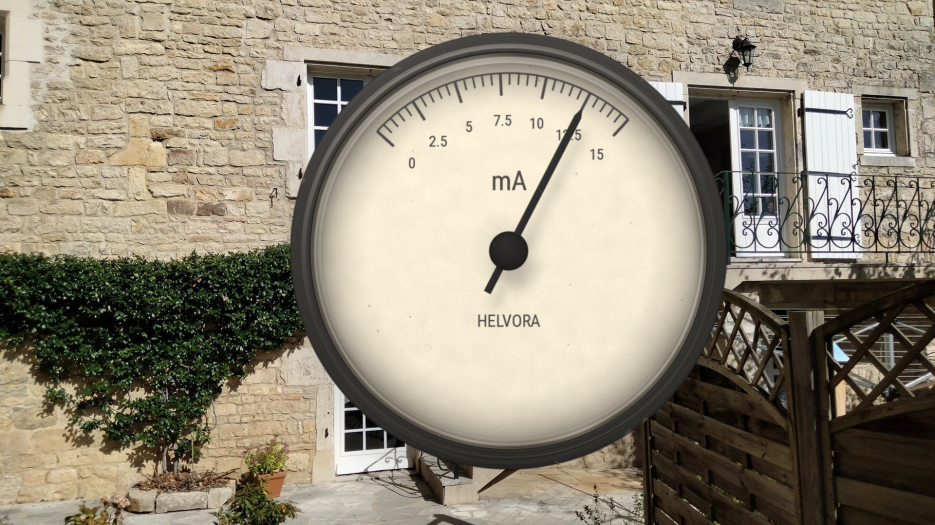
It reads **12.5** mA
